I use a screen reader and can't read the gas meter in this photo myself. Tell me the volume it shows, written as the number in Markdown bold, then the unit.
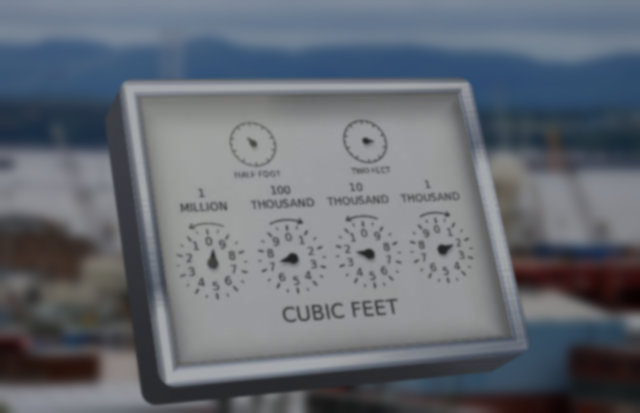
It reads **972200** ft³
